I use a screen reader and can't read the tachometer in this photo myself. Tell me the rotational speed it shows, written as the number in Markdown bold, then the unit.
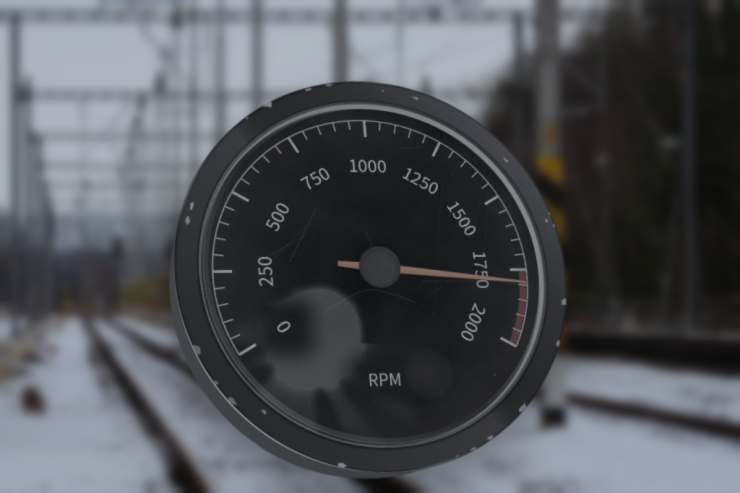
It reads **1800** rpm
